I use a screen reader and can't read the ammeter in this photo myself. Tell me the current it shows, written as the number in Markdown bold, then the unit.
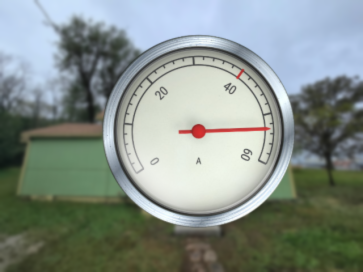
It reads **53** A
